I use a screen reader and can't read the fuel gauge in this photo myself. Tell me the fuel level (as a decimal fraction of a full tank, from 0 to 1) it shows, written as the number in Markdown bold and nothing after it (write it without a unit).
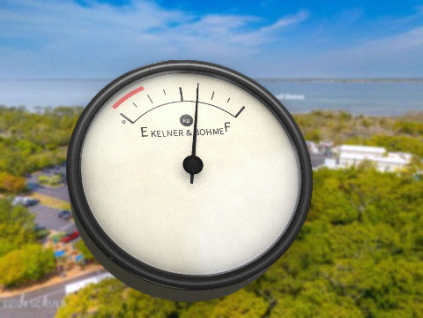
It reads **0.625**
